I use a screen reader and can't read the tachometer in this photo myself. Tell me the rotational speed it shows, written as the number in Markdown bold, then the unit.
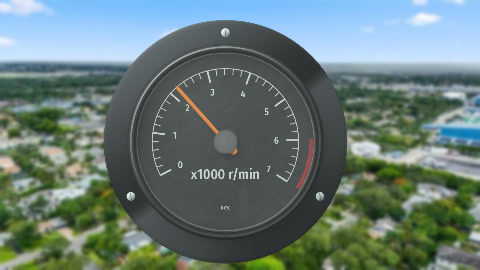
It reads **2200** rpm
